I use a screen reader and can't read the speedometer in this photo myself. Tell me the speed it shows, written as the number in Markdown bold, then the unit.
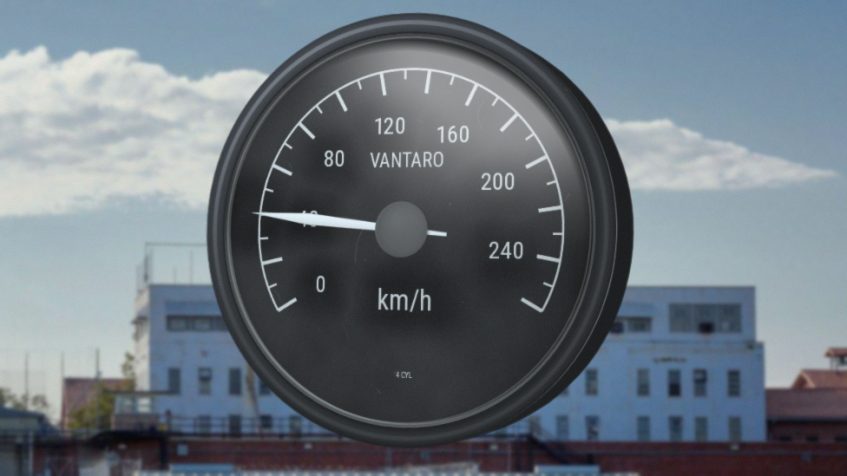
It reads **40** km/h
